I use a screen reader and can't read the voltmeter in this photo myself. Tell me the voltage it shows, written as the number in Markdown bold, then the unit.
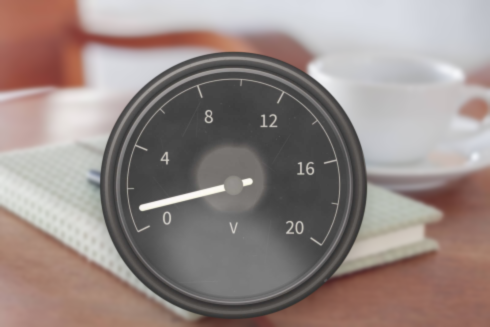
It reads **1** V
